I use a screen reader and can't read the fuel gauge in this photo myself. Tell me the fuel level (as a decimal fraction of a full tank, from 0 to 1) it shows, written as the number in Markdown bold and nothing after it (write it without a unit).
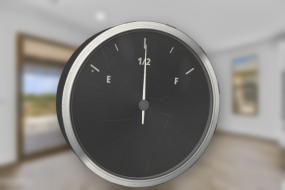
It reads **0.5**
